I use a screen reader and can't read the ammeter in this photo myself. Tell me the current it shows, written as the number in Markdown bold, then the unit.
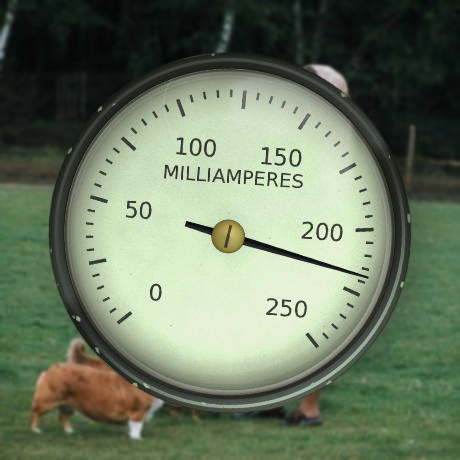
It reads **217.5** mA
